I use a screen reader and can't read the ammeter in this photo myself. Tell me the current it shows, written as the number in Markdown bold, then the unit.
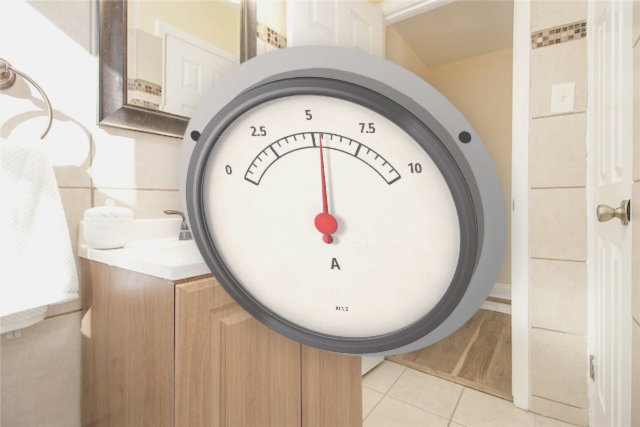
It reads **5.5** A
